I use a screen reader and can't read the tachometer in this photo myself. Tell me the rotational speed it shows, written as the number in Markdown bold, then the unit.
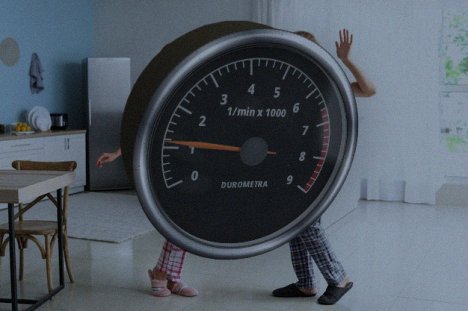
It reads **1200** rpm
